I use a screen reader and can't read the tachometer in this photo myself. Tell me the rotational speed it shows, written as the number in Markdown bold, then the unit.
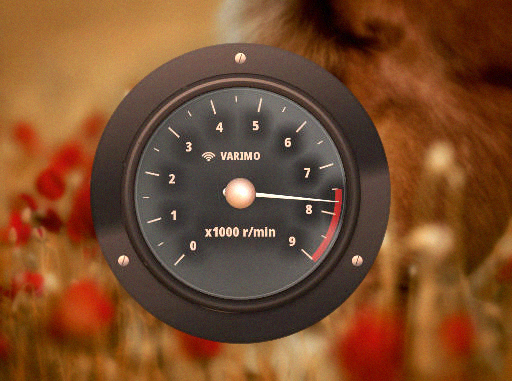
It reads **7750** rpm
